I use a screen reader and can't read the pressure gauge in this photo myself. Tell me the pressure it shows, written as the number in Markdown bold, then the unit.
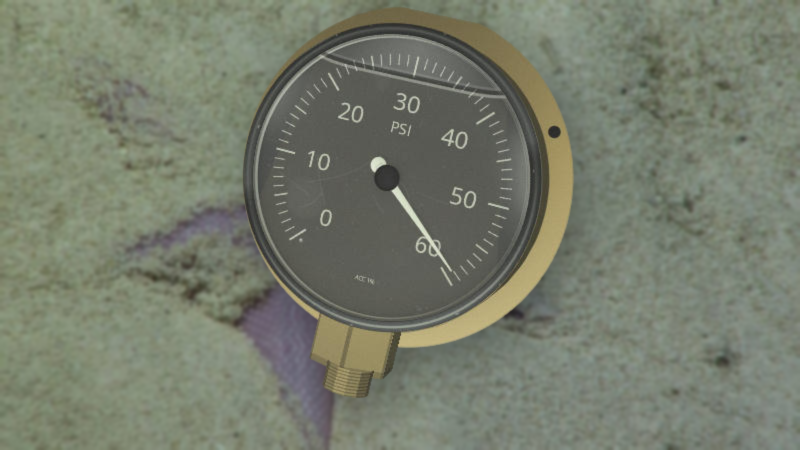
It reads **59** psi
